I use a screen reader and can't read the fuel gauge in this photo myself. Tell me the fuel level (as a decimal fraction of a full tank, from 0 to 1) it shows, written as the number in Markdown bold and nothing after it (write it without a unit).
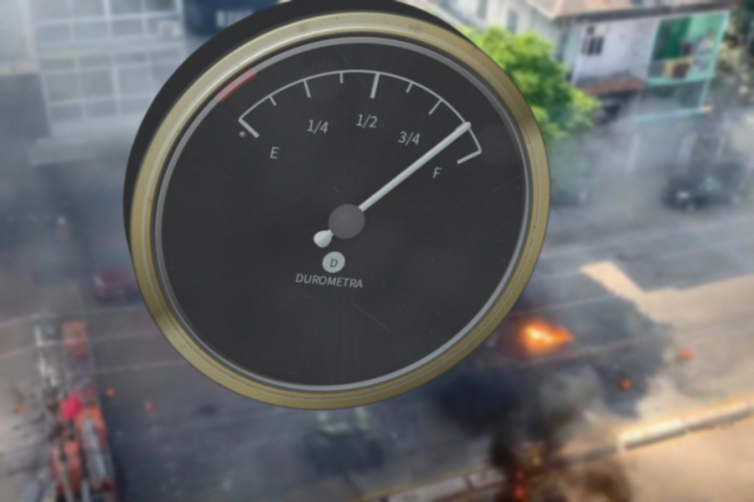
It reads **0.875**
